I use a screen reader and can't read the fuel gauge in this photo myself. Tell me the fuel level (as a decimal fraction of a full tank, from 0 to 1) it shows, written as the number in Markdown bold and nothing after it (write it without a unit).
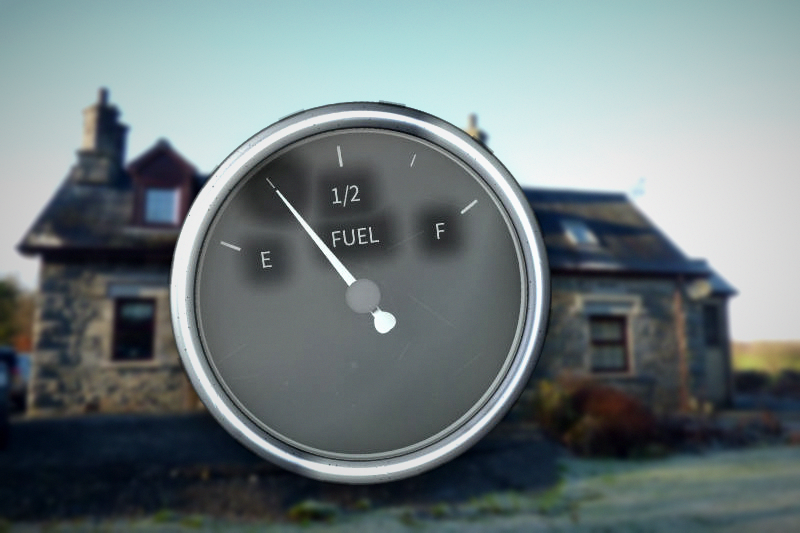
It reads **0.25**
